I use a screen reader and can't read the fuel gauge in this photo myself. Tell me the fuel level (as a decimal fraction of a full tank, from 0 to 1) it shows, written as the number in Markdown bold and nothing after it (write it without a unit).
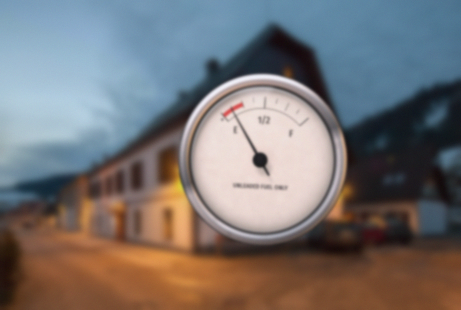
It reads **0.125**
